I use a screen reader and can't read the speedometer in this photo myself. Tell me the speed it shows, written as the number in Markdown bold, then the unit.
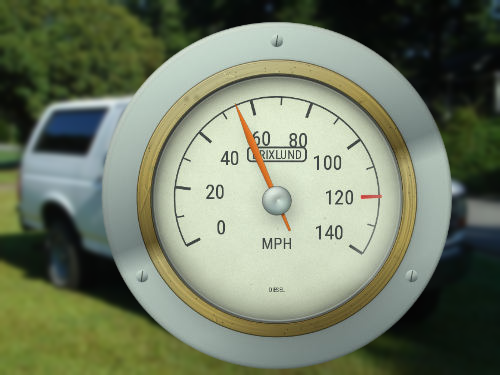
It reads **55** mph
